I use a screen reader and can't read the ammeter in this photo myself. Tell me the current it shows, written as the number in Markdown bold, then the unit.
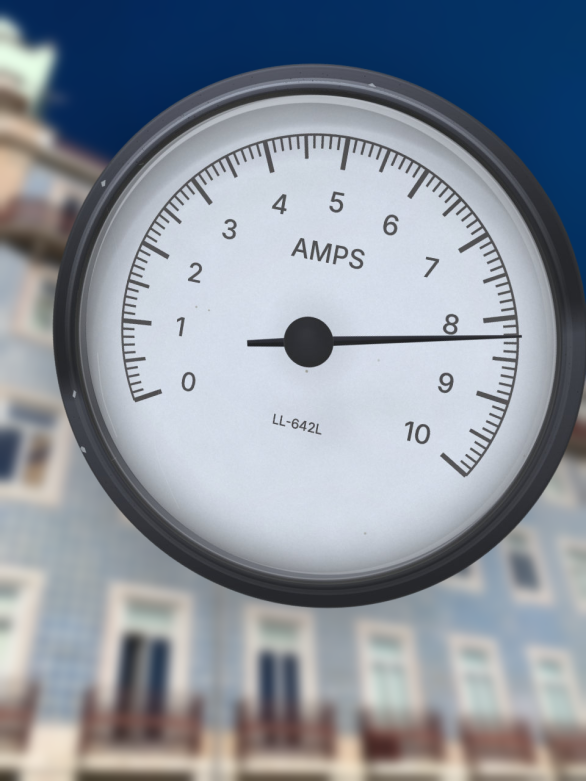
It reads **8.2** A
